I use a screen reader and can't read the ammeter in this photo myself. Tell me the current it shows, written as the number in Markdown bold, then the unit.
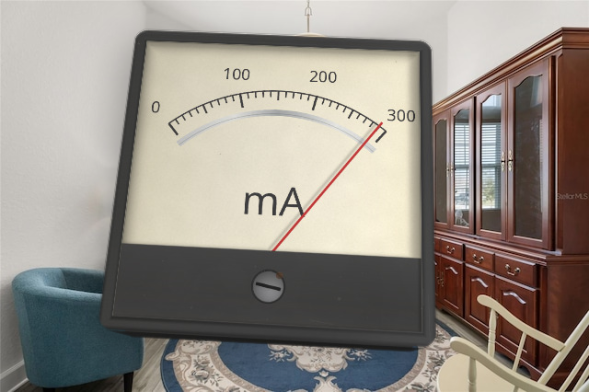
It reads **290** mA
